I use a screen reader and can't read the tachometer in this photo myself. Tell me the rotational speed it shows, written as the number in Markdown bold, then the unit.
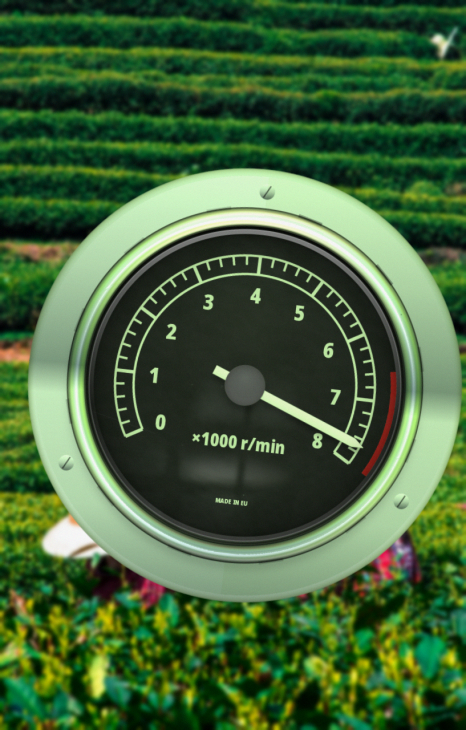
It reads **7700** rpm
